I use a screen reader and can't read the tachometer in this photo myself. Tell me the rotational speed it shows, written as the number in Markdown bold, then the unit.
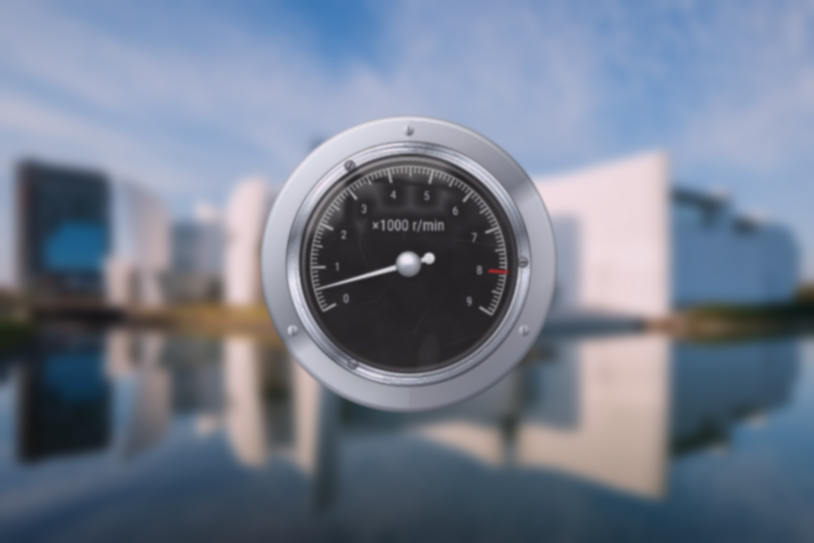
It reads **500** rpm
